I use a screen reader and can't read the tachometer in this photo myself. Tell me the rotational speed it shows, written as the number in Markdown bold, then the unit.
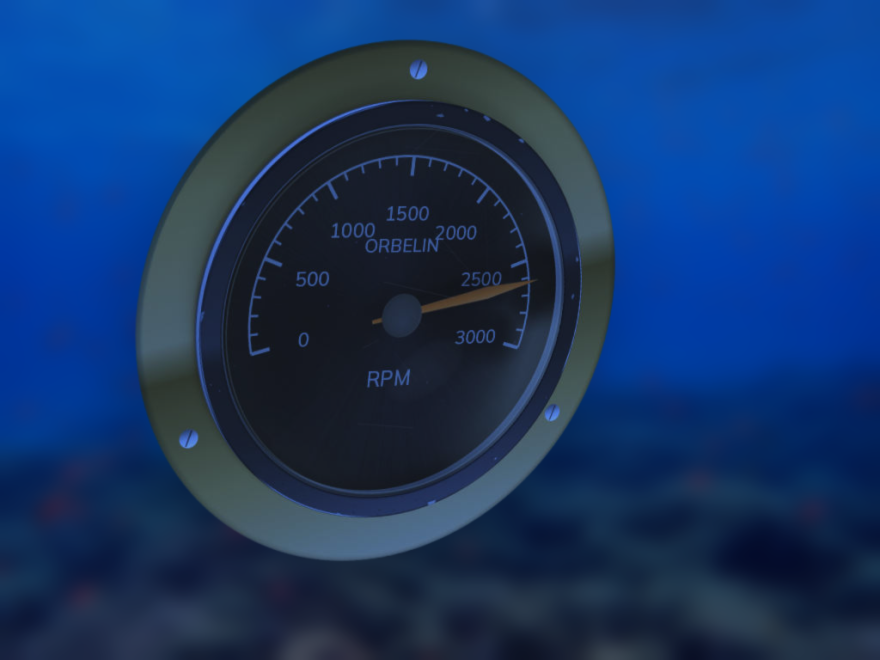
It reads **2600** rpm
